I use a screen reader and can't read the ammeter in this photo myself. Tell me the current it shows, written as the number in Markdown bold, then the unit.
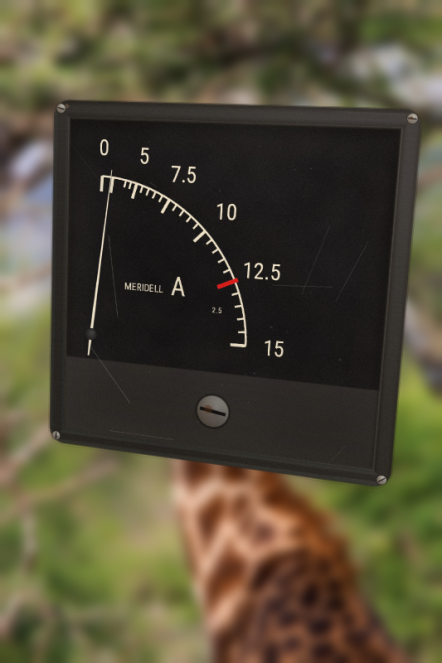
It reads **2.5** A
